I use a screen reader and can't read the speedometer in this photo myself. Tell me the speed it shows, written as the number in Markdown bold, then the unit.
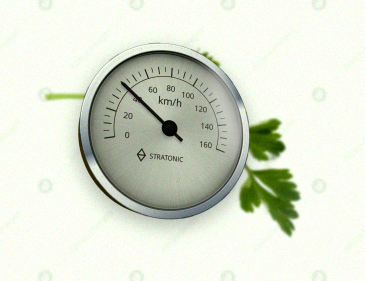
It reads **40** km/h
